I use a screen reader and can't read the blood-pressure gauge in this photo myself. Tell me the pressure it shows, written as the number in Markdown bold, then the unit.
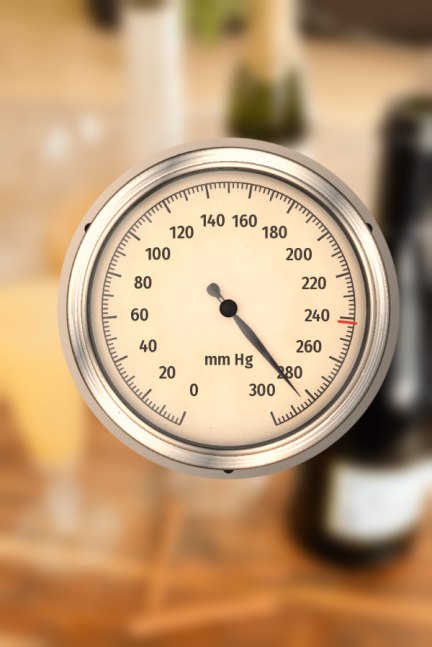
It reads **284** mmHg
